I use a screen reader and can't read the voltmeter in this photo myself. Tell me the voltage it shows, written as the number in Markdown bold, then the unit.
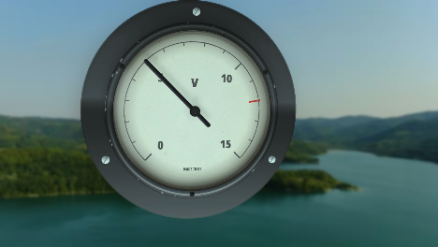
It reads **5** V
